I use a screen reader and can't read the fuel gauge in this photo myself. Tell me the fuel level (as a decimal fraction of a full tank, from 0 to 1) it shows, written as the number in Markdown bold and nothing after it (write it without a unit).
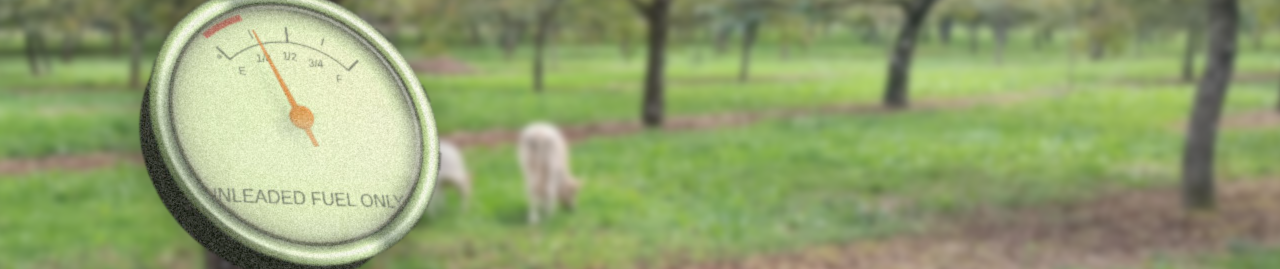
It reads **0.25**
